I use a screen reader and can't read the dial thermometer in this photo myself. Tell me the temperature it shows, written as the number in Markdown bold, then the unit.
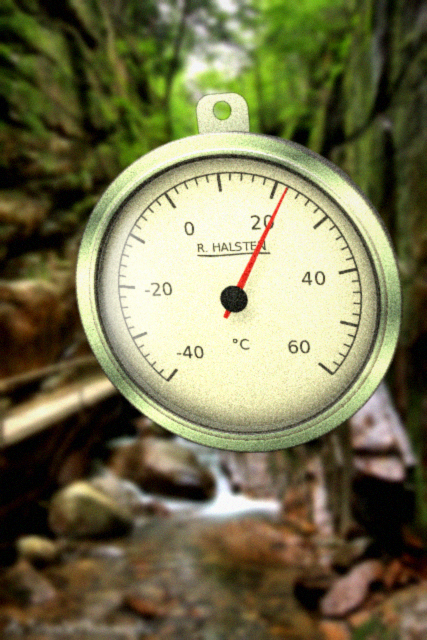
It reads **22** °C
